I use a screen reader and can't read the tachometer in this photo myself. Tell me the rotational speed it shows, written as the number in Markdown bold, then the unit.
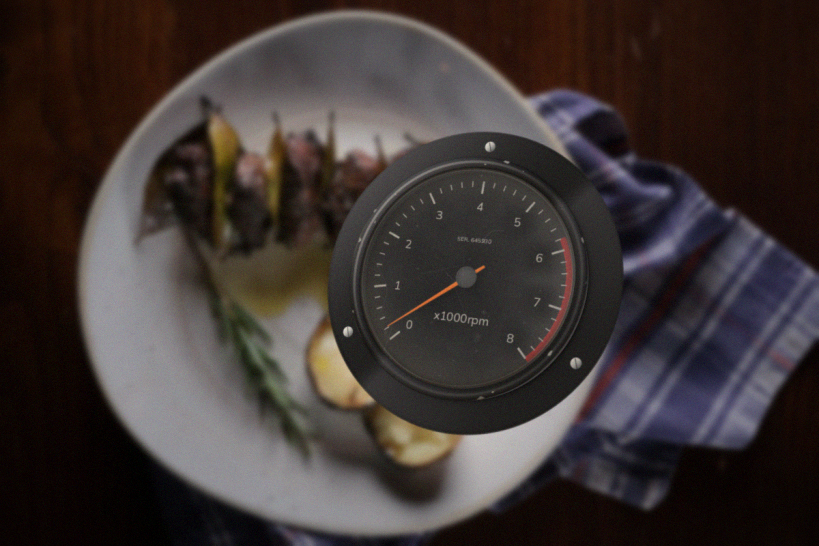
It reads **200** rpm
